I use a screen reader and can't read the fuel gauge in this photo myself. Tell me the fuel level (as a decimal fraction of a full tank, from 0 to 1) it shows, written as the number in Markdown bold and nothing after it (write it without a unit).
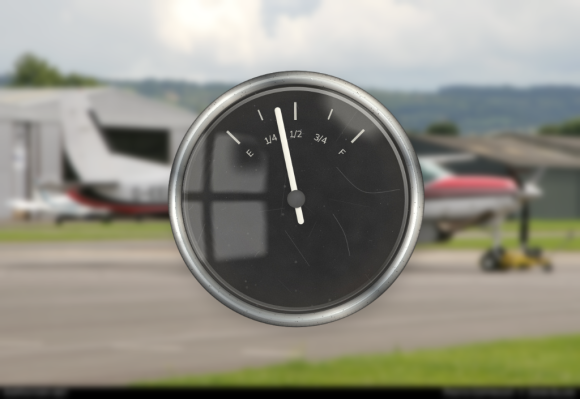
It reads **0.375**
